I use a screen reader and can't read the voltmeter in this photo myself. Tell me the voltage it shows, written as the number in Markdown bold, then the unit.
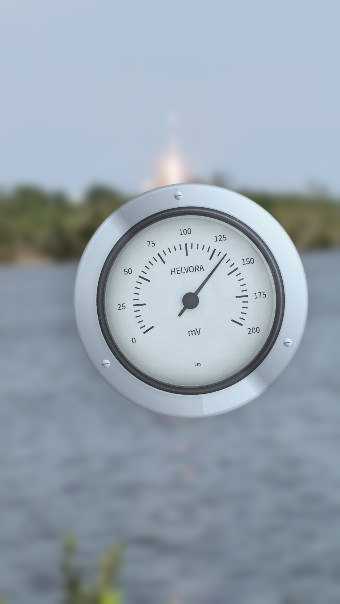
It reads **135** mV
